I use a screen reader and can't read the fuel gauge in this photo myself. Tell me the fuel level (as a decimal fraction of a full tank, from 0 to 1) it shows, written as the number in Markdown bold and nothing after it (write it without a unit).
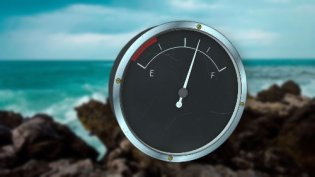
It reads **0.625**
